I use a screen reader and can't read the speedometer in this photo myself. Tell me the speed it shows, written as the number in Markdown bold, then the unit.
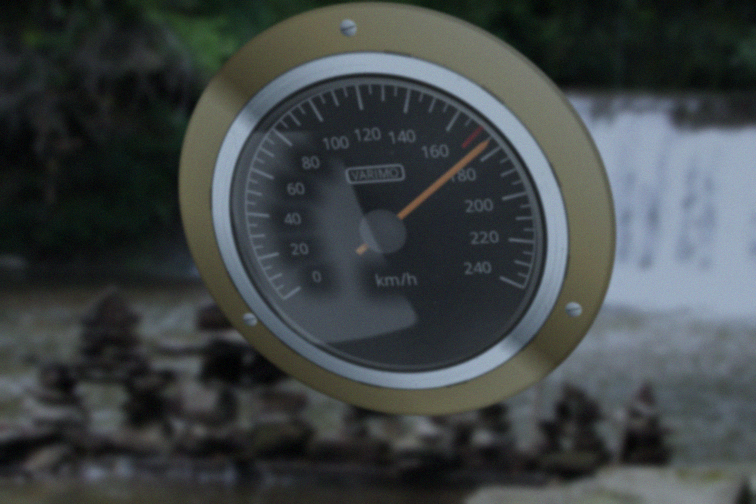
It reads **175** km/h
